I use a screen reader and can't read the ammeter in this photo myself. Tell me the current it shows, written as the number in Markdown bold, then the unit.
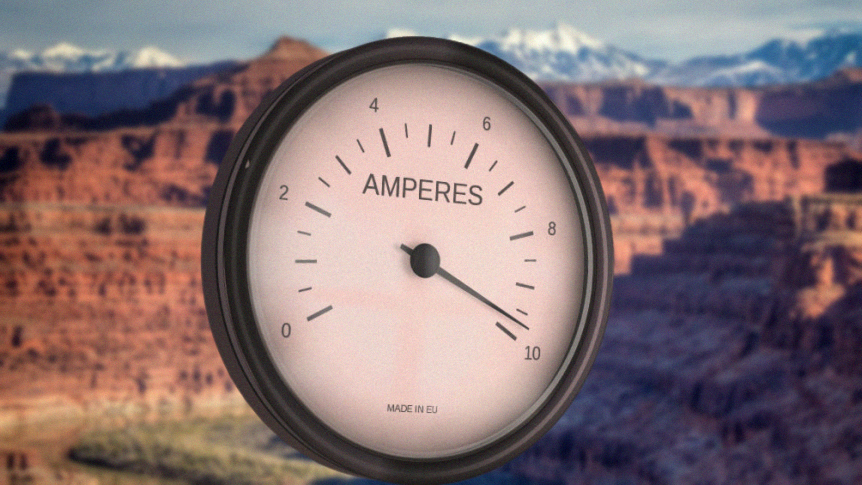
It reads **9.75** A
